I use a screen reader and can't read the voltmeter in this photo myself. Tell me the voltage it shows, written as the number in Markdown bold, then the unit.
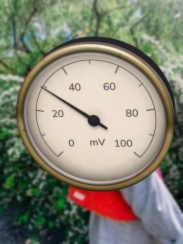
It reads **30** mV
